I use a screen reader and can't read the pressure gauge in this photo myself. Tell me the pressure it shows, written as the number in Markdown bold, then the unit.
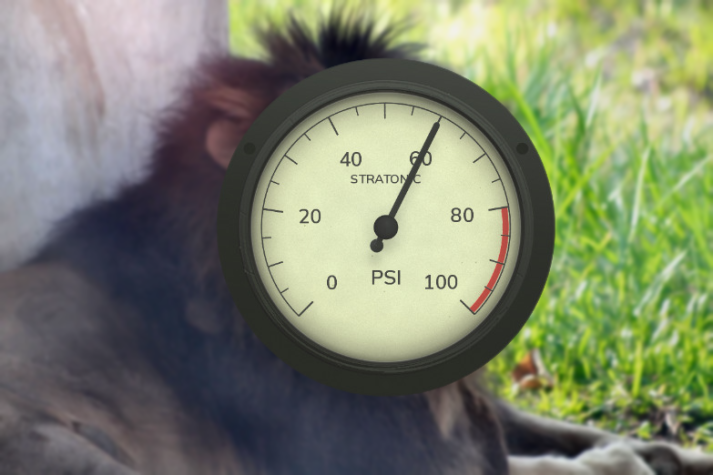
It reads **60** psi
